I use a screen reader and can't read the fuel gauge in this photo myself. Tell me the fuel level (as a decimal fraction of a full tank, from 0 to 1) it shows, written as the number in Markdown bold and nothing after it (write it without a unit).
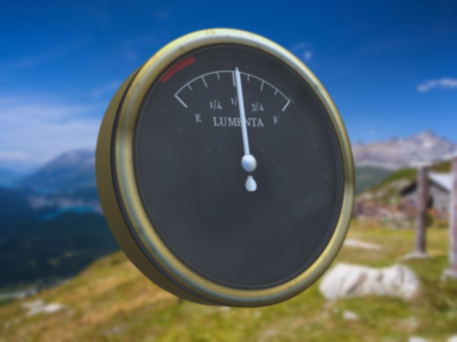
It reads **0.5**
